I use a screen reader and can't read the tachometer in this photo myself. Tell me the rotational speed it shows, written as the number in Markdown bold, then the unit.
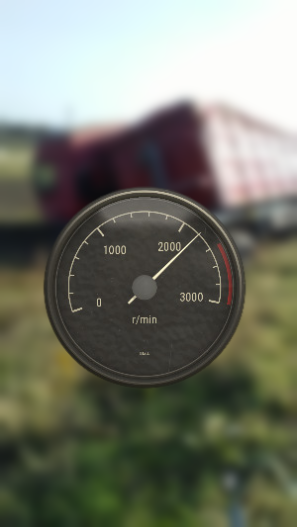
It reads **2200** rpm
